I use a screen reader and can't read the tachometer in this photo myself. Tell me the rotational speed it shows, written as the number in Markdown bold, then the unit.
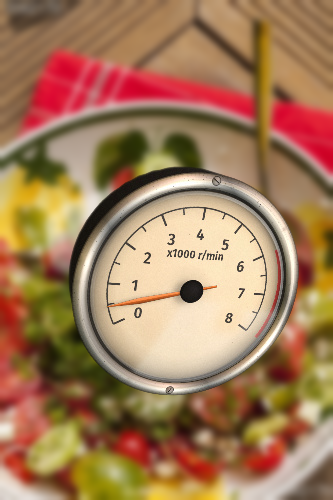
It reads **500** rpm
